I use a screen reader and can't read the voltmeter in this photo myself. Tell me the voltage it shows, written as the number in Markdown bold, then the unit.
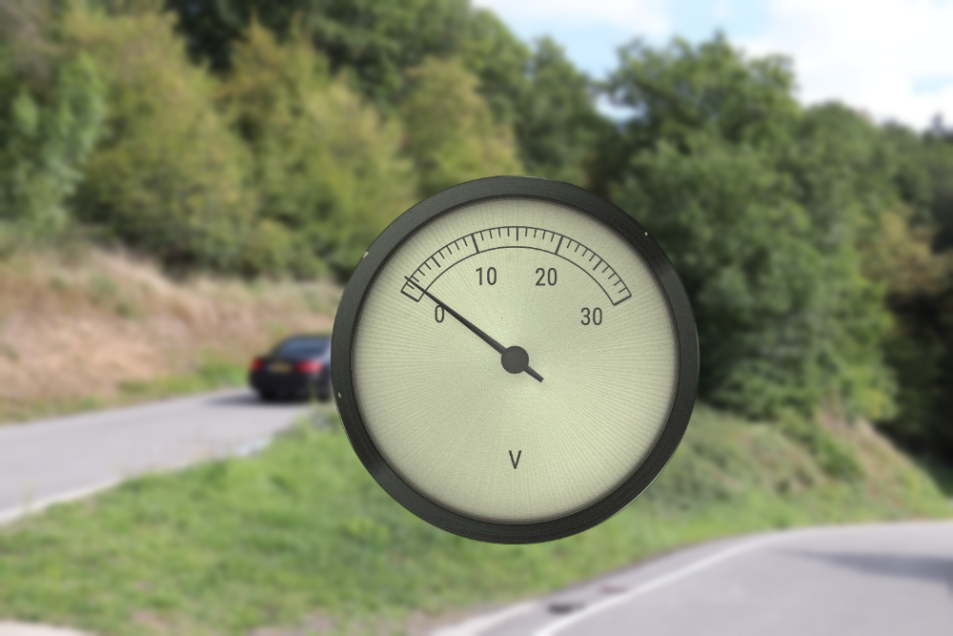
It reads **1.5** V
